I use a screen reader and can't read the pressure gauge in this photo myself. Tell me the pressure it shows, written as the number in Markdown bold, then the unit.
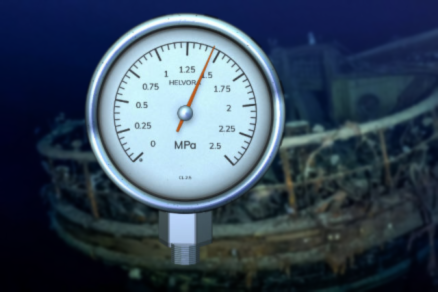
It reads **1.45** MPa
